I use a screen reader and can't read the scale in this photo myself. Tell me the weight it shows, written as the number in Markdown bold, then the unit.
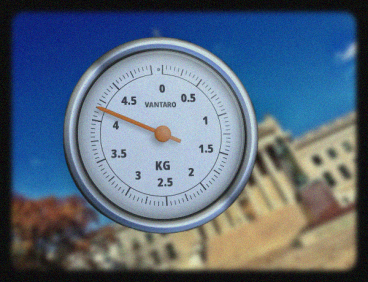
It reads **4.15** kg
